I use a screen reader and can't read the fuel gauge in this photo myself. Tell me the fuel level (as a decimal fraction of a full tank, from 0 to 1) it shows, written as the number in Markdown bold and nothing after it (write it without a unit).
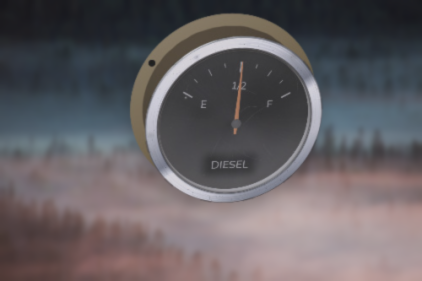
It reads **0.5**
